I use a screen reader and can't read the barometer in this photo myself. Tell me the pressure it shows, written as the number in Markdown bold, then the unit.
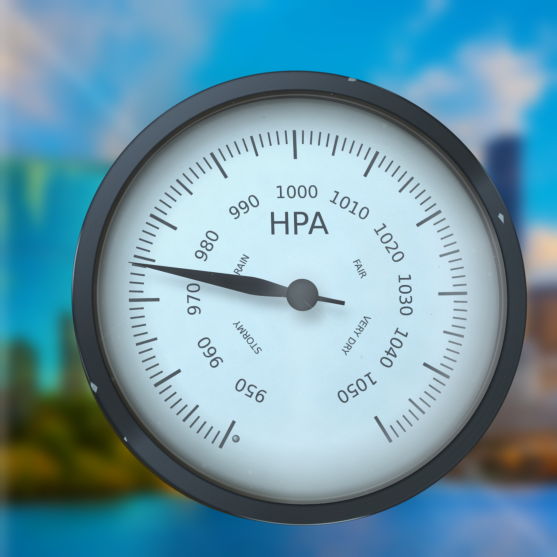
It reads **974** hPa
